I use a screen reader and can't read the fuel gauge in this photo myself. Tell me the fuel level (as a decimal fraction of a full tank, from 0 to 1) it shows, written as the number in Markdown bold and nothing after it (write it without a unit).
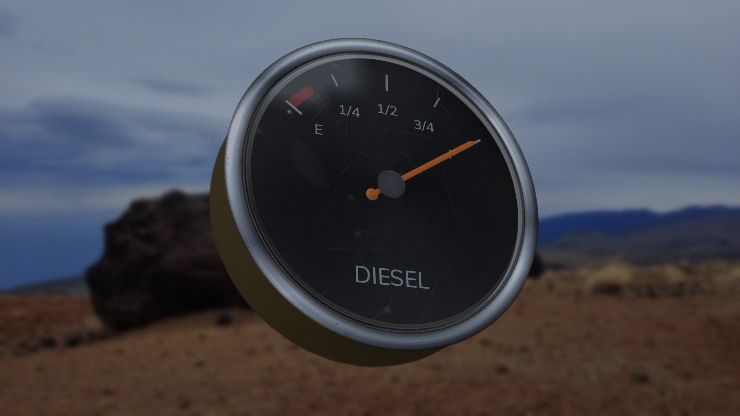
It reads **1**
